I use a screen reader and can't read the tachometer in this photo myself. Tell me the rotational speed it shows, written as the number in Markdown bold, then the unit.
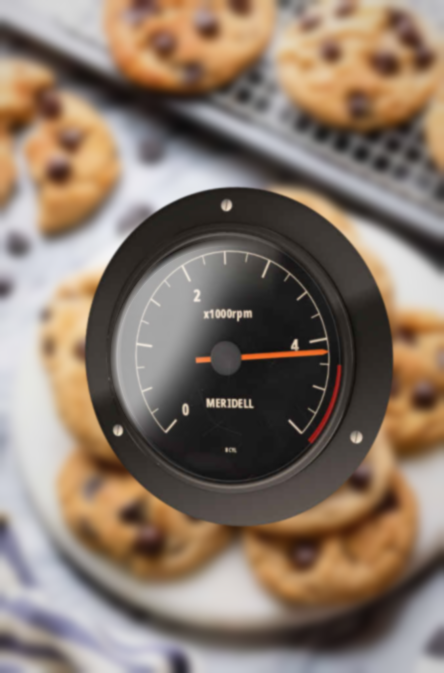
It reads **4125** rpm
